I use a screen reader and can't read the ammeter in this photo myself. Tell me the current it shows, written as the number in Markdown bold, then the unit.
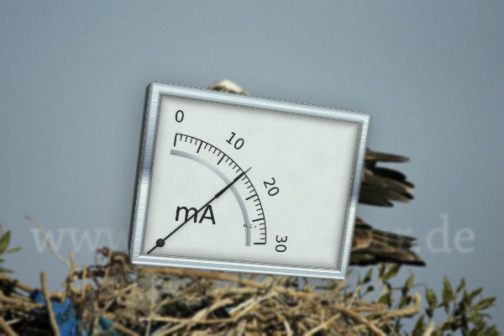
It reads **15** mA
